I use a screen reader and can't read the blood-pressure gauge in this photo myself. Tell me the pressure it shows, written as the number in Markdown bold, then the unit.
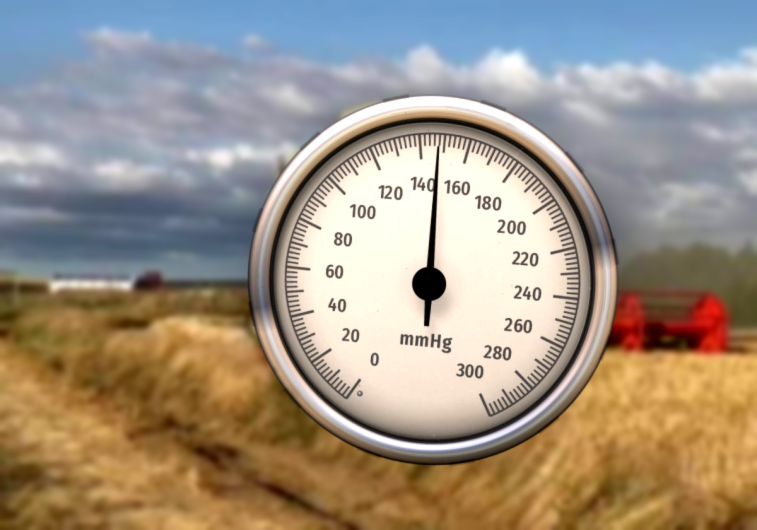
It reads **148** mmHg
